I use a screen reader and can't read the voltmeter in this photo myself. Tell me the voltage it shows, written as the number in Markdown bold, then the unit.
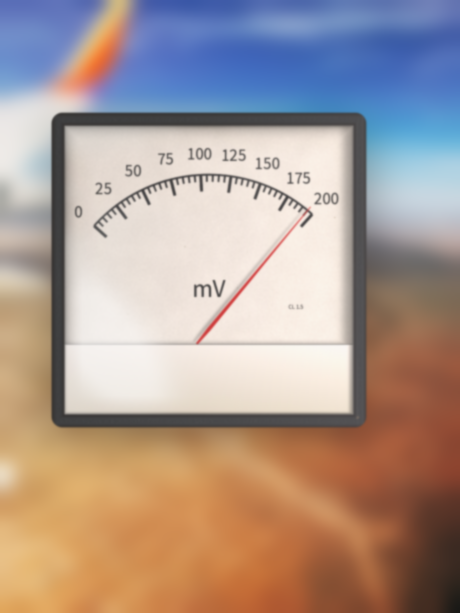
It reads **195** mV
